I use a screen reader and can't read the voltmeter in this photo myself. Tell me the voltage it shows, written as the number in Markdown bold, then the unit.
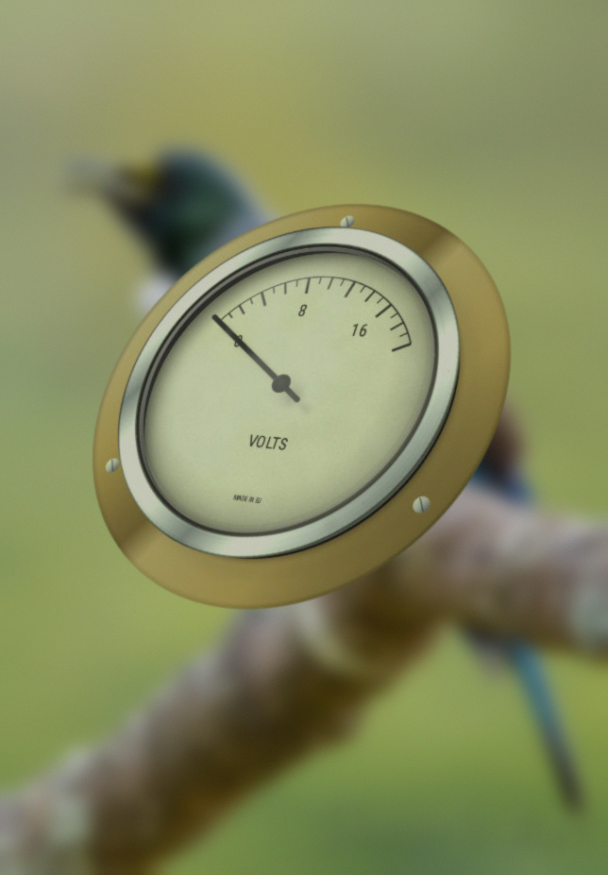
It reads **0** V
